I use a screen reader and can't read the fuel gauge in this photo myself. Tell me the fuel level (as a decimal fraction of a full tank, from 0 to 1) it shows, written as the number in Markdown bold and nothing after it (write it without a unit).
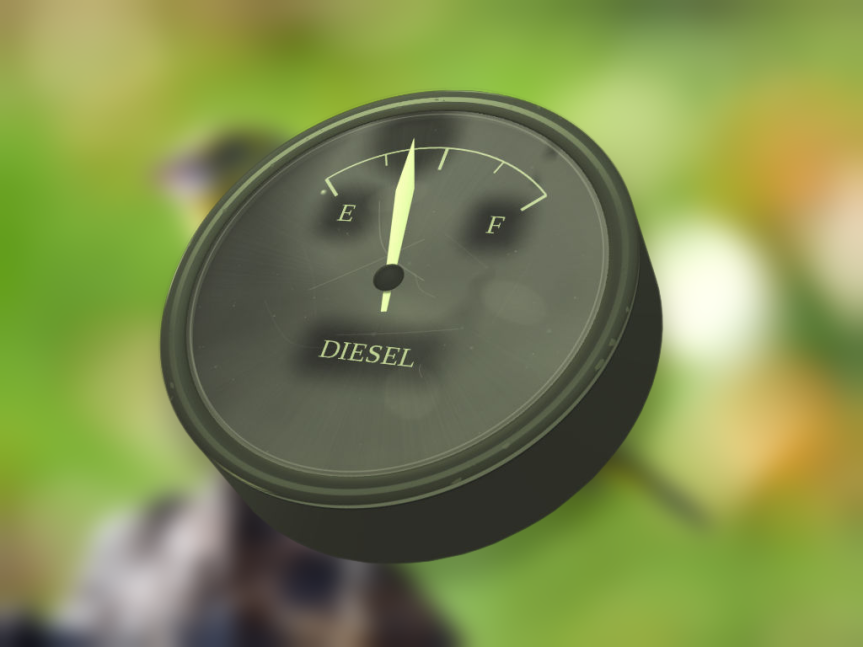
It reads **0.375**
